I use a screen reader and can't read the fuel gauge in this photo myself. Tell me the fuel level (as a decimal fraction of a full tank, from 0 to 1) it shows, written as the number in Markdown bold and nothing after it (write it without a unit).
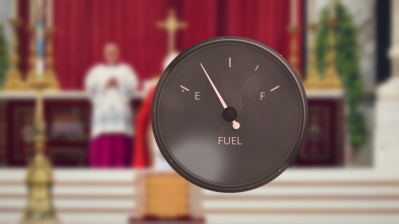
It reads **0.25**
